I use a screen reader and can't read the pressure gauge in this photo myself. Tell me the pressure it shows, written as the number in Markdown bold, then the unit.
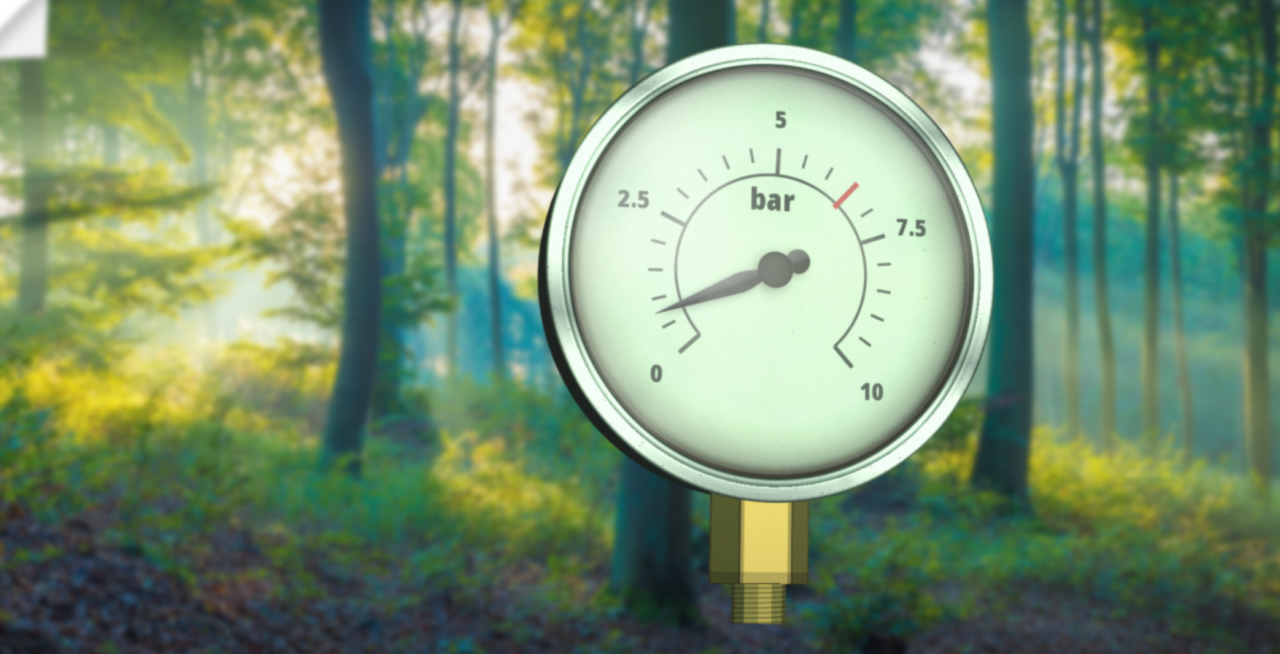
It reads **0.75** bar
